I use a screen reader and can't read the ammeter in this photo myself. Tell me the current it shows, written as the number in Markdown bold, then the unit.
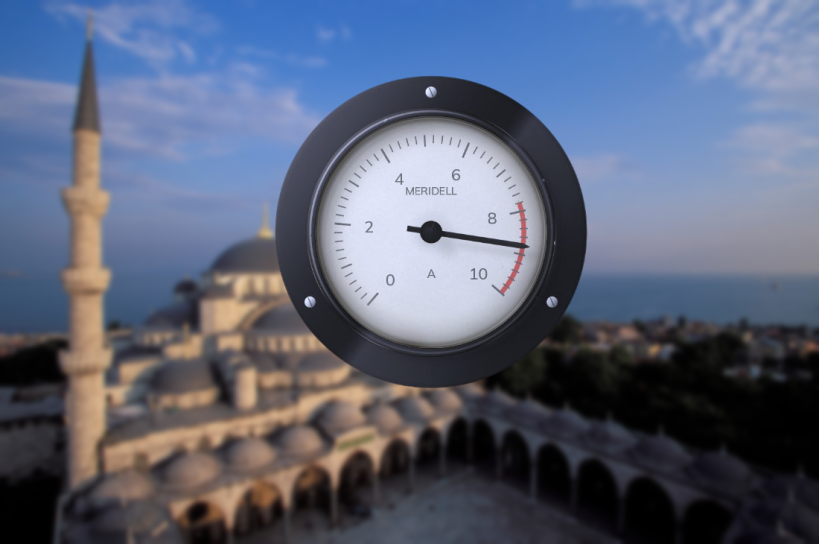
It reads **8.8** A
